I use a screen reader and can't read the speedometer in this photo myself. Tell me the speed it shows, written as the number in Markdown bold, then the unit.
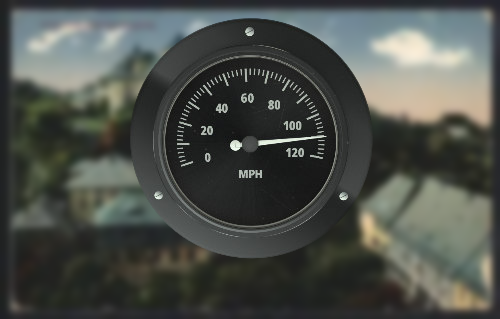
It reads **110** mph
